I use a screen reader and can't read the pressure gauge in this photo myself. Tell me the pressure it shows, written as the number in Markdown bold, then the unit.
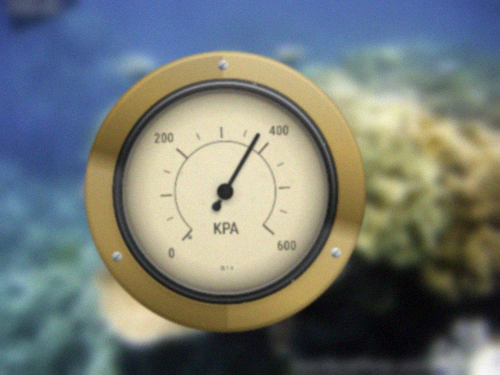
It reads **375** kPa
